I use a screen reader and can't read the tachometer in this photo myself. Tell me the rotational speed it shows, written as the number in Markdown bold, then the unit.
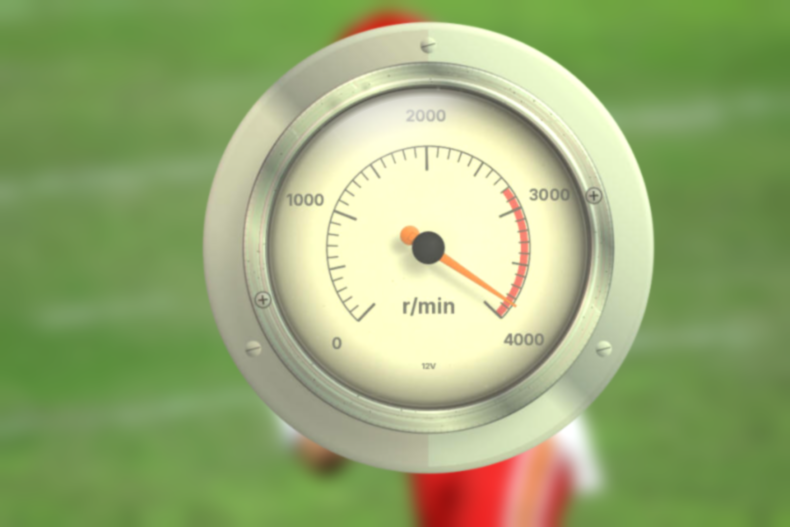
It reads **3850** rpm
